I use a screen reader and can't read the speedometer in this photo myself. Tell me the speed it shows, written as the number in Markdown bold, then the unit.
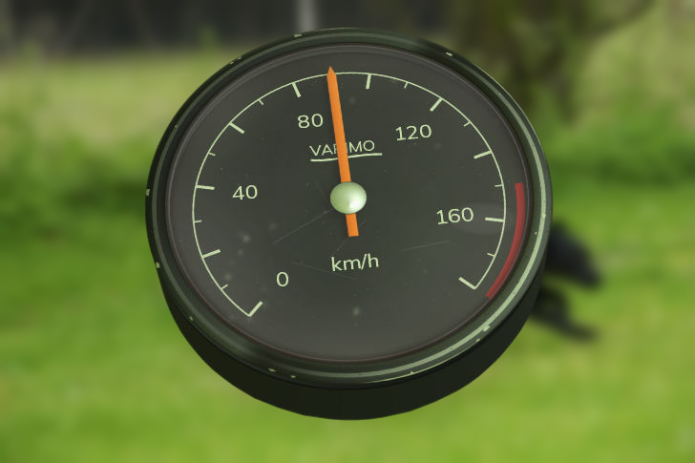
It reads **90** km/h
